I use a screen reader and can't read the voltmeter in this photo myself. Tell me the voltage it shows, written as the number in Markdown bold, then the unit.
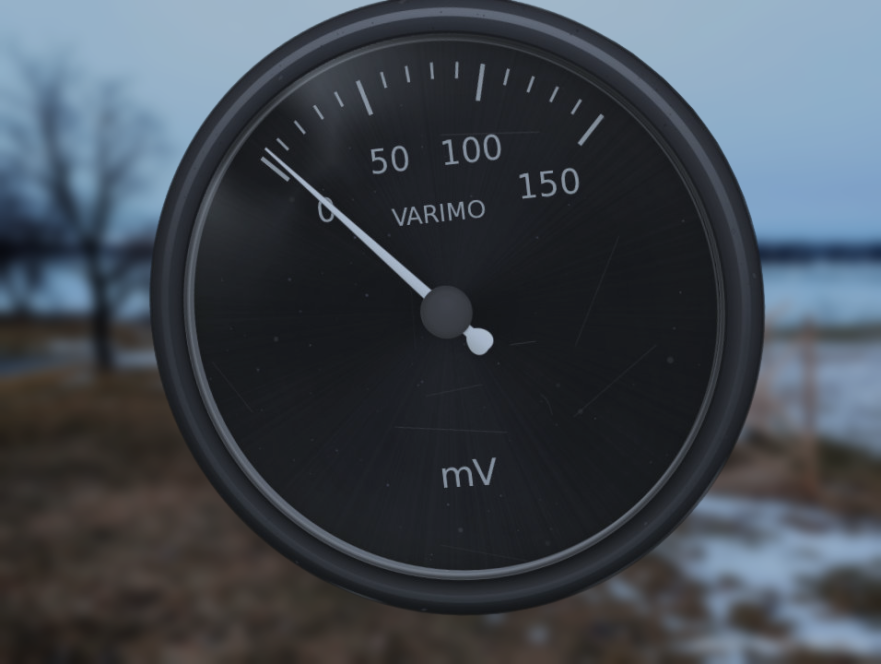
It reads **5** mV
